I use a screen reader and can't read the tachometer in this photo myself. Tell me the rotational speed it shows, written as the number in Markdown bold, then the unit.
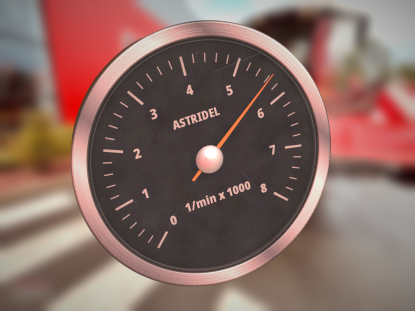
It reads **5600** rpm
